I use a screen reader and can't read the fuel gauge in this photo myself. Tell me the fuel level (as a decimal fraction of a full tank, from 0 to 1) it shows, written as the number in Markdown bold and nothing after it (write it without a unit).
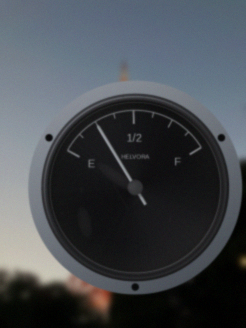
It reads **0.25**
